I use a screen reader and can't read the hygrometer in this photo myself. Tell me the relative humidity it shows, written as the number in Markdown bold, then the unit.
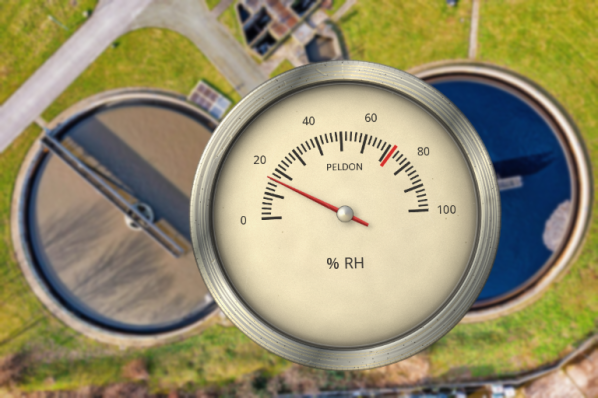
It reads **16** %
